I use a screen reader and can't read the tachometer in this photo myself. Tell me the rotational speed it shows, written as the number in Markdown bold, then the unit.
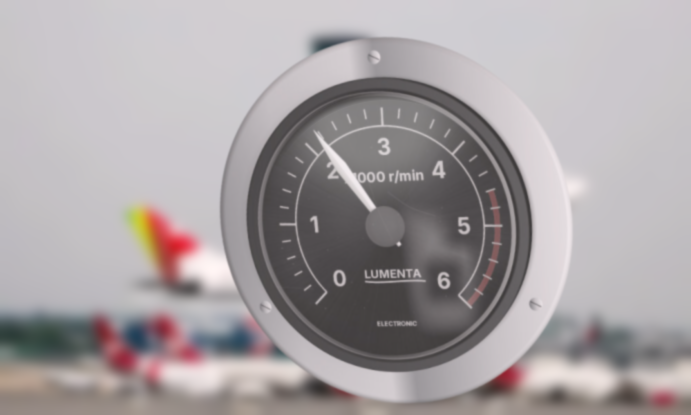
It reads **2200** rpm
